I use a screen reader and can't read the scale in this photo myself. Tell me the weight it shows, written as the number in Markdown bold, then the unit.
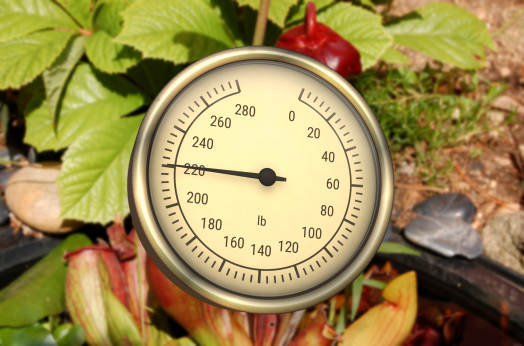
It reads **220** lb
